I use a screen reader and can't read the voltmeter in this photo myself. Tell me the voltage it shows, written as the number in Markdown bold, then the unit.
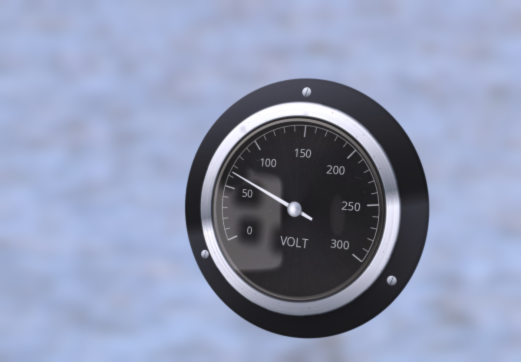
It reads **65** V
